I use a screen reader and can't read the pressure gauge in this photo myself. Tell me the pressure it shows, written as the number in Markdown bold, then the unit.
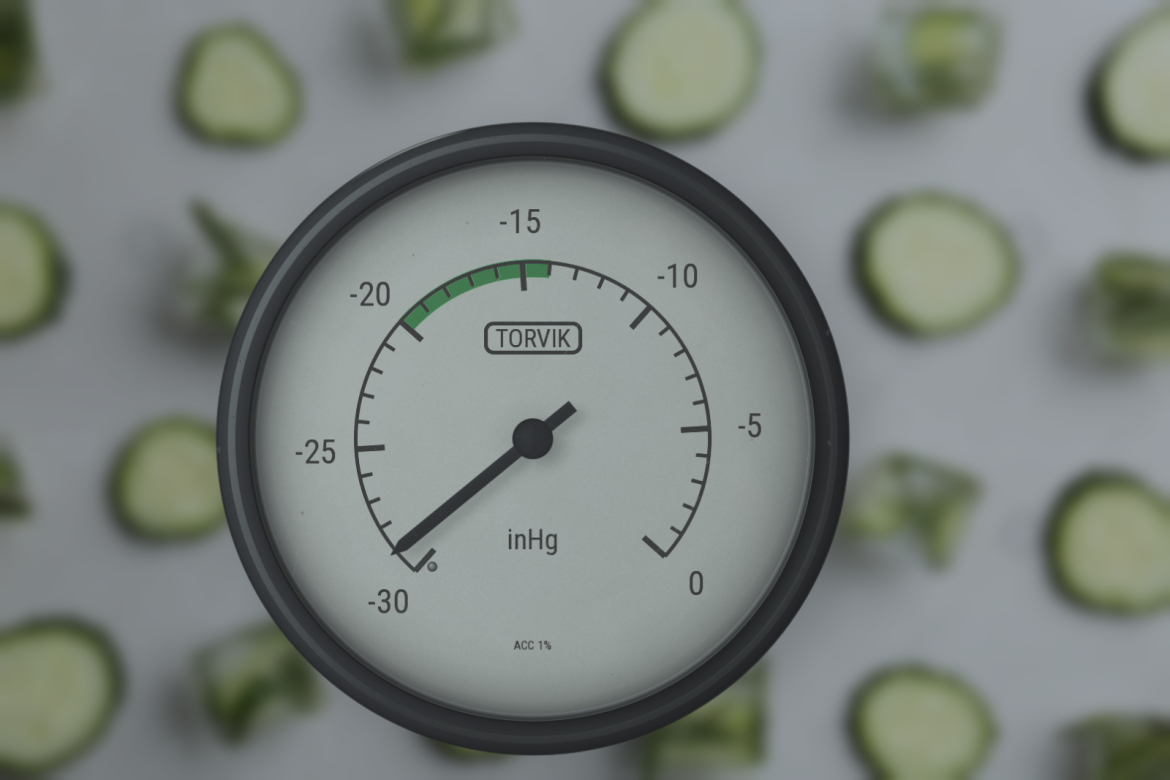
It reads **-29** inHg
